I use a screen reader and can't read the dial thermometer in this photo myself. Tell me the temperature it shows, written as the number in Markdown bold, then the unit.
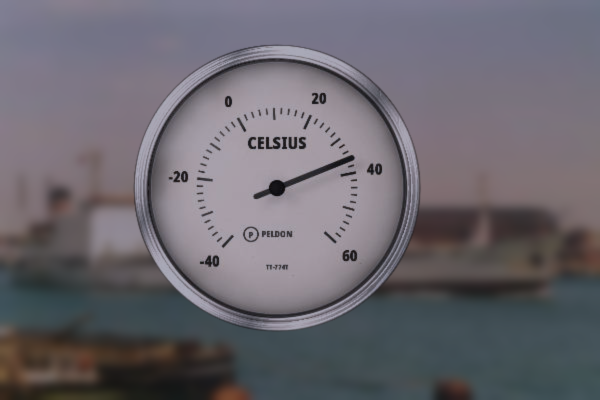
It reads **36** °C
